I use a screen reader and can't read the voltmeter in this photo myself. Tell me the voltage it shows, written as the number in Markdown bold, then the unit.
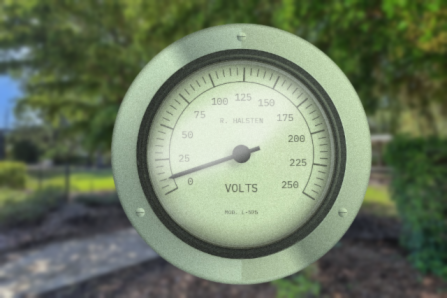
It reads **10** V
